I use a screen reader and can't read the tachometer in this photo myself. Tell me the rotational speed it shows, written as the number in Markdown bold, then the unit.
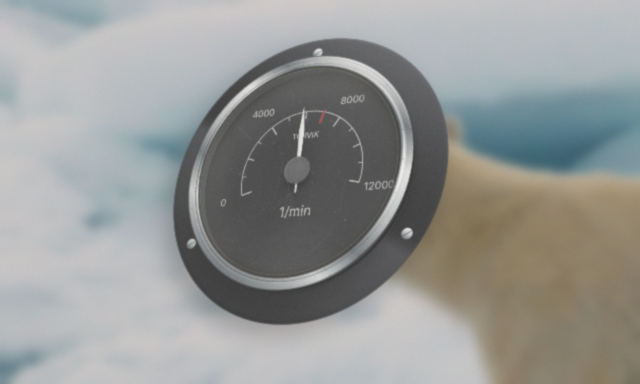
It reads **6000** rpm
